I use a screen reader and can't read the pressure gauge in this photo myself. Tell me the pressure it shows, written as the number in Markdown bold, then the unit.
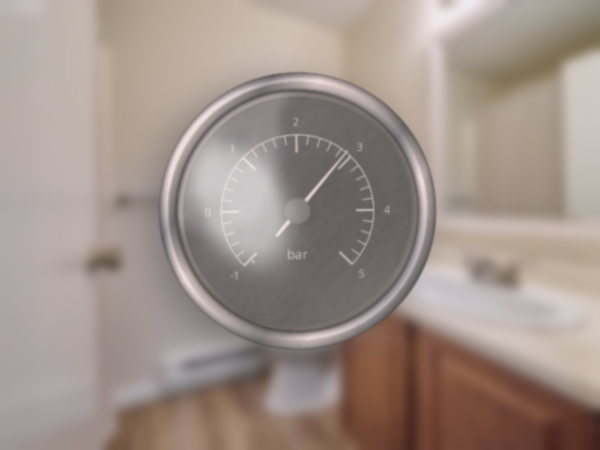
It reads **2.9** bar
